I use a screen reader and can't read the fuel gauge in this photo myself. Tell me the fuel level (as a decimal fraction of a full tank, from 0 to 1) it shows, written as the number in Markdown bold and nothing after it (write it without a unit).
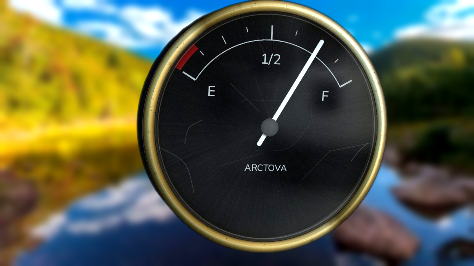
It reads **0.75**
